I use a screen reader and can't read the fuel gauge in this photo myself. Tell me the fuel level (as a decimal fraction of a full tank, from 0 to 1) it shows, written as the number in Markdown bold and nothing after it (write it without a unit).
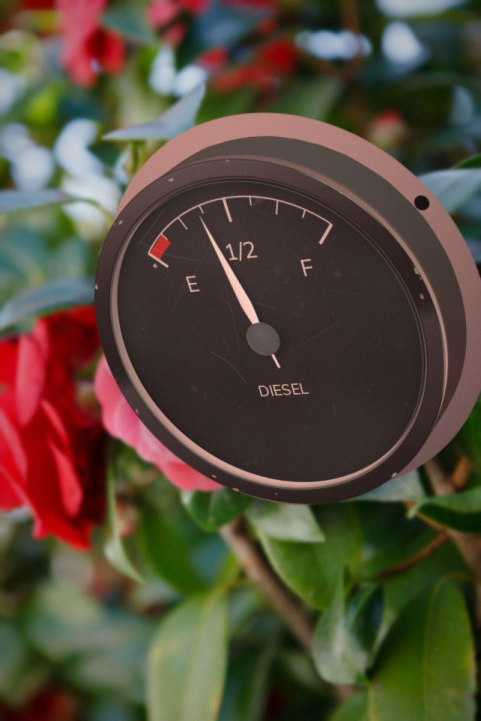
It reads **0.375**
